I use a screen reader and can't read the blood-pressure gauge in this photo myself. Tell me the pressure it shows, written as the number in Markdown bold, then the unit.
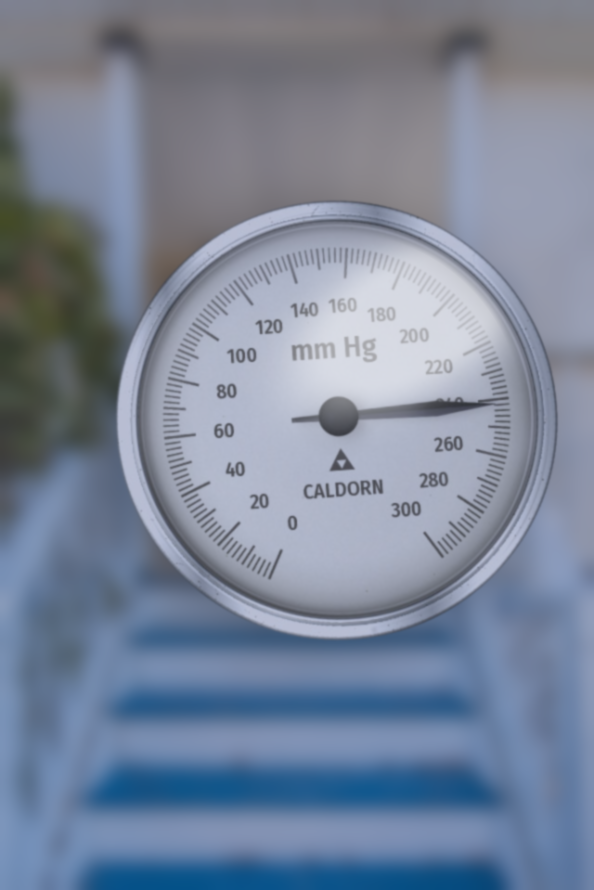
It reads **242** mmHg
